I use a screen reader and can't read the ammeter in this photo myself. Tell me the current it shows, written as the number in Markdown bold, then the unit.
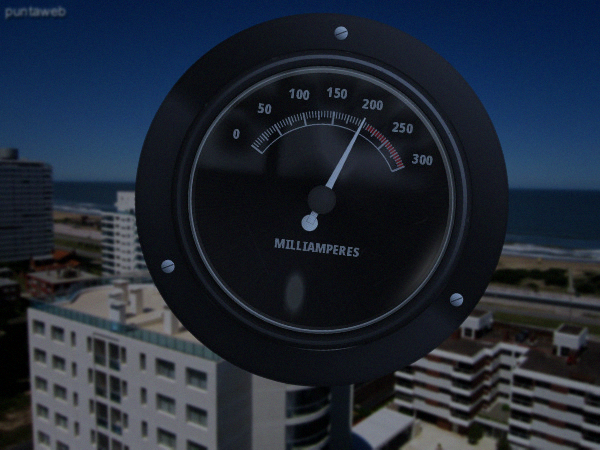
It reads **200** mA
